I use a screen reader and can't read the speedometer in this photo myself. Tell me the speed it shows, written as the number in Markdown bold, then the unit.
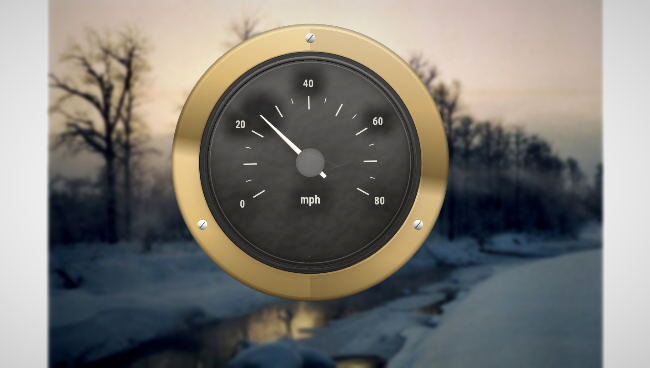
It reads **25** mph
